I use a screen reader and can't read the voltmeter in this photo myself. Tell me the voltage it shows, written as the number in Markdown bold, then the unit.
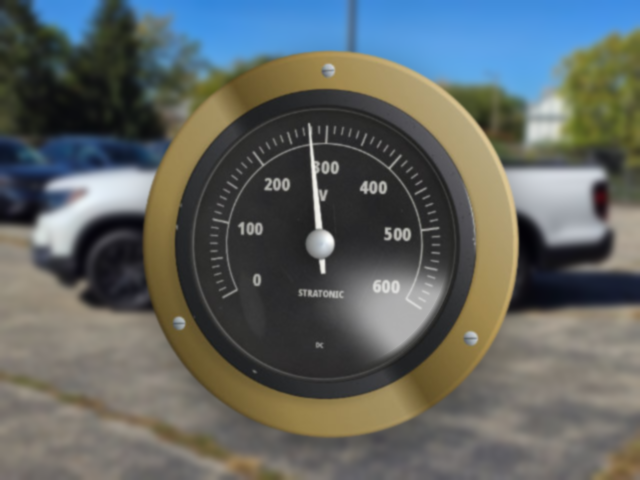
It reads **280** V
